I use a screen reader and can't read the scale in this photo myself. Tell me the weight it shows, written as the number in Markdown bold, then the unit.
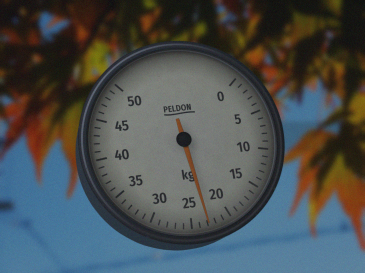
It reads **23** kg
